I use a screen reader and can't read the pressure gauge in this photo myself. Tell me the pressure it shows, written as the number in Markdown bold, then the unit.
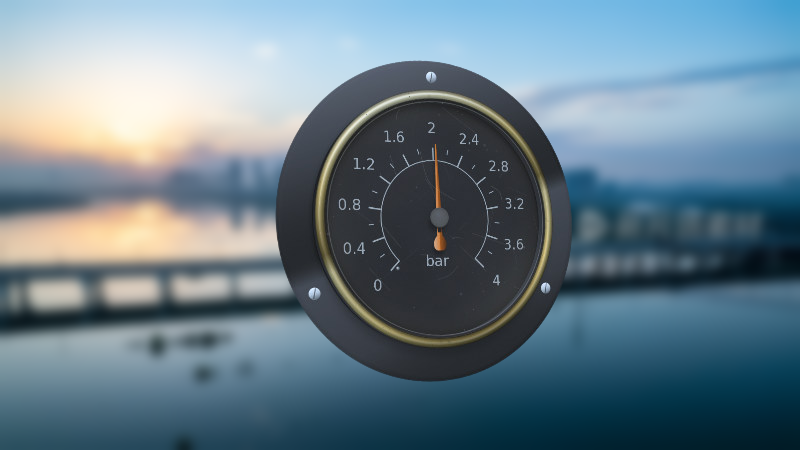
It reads **2** bar
